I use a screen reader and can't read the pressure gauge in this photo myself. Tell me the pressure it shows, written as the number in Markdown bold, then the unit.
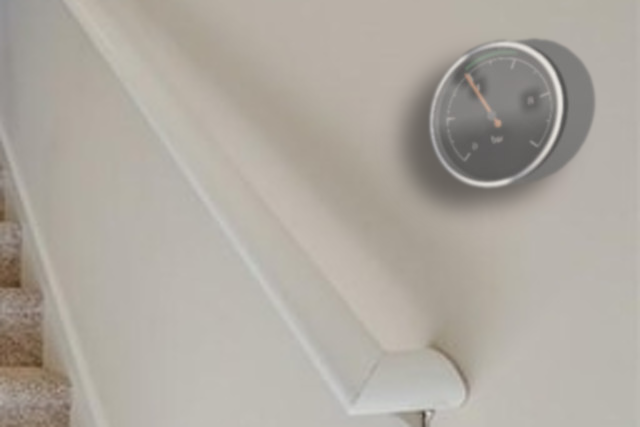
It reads **4** bar
